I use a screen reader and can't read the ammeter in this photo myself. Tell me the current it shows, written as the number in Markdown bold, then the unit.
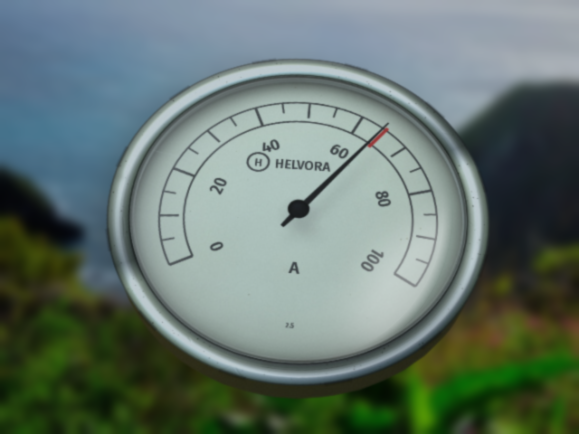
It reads **65** A
